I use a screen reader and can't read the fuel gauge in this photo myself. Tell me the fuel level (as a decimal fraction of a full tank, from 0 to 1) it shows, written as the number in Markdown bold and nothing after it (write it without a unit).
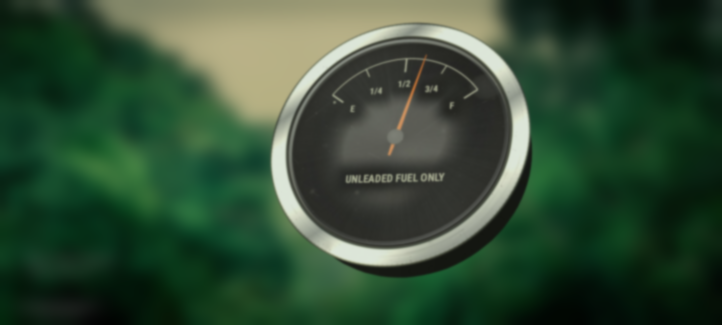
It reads **0.625**
